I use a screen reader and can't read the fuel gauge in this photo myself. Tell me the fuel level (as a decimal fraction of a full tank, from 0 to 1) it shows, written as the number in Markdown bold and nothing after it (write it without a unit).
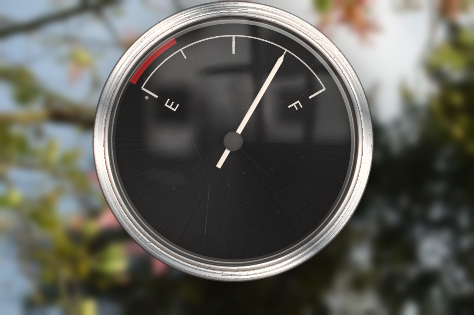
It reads **0.75**
